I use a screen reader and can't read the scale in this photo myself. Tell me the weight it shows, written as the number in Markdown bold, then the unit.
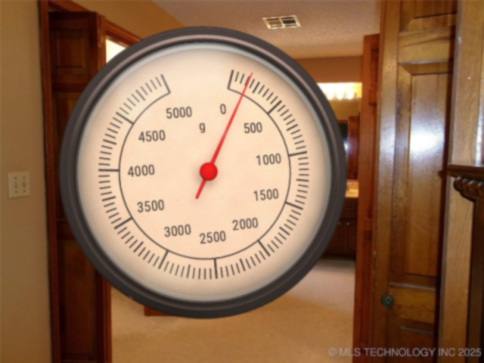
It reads **150** g
